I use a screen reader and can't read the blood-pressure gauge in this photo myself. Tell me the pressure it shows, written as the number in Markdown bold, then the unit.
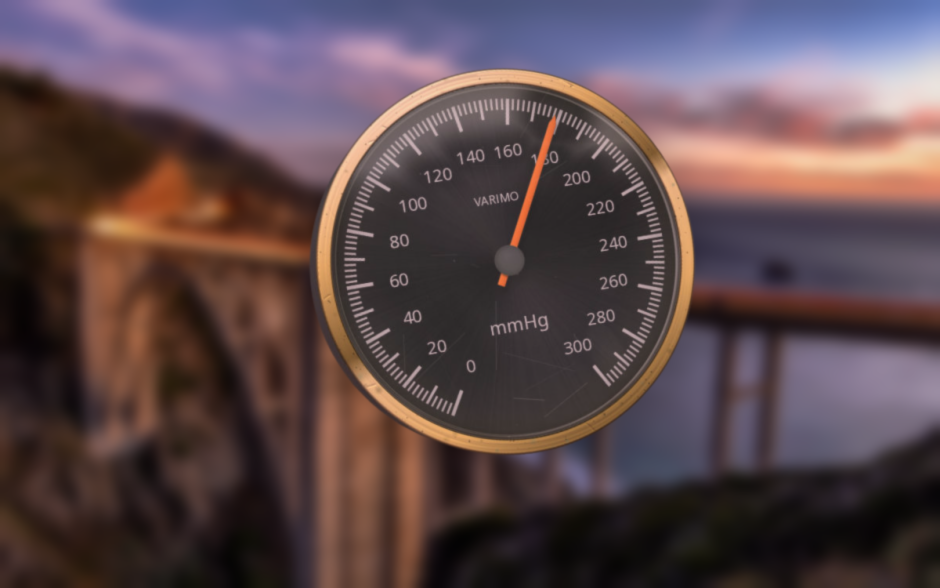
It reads **178** mmHg
